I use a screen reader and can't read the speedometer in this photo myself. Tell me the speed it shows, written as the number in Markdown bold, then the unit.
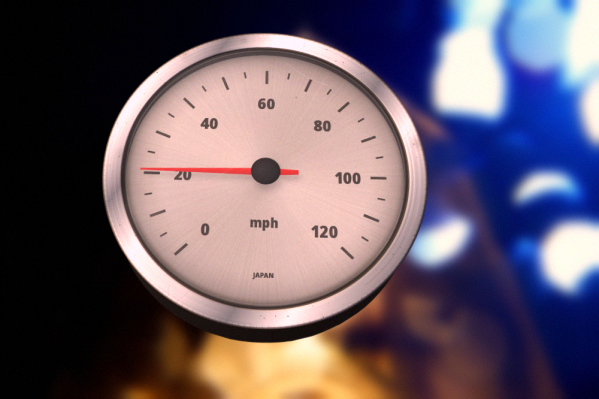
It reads **20** mph
